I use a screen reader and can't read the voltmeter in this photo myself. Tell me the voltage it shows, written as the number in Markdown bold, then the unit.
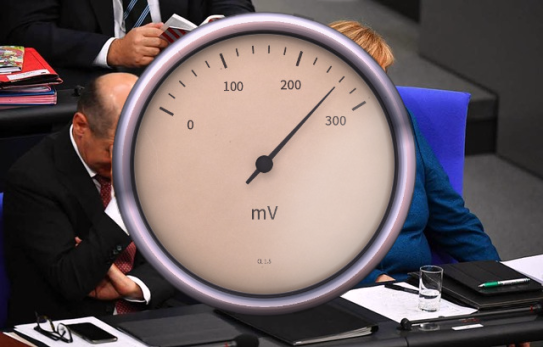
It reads **260** mV
